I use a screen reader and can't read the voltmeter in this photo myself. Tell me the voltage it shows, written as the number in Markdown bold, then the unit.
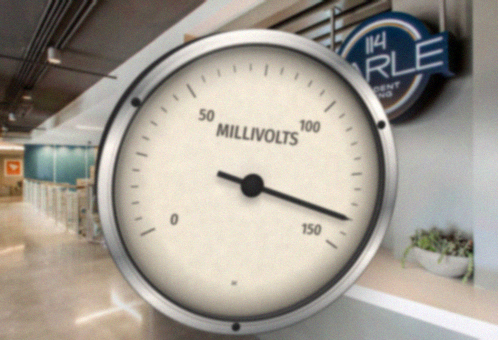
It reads **140** mV
